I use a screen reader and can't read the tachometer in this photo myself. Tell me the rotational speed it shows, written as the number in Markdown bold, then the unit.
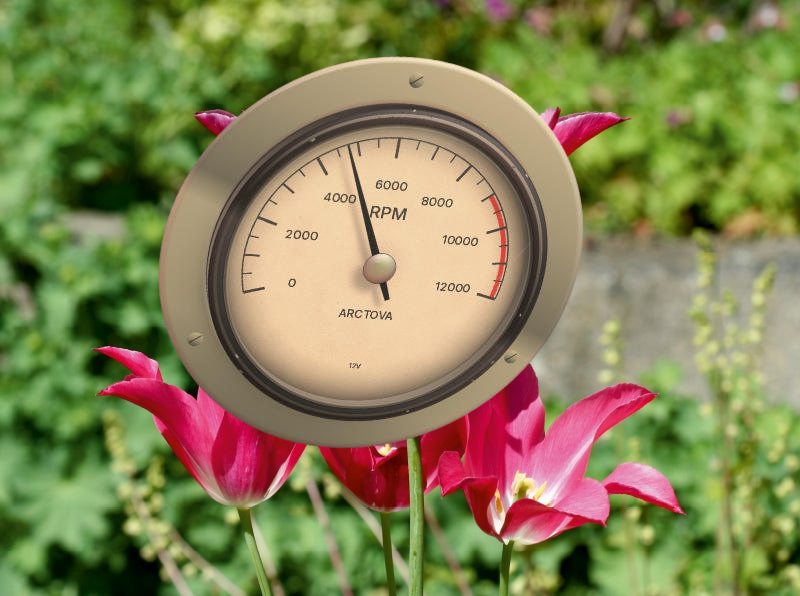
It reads **4750** rpm
